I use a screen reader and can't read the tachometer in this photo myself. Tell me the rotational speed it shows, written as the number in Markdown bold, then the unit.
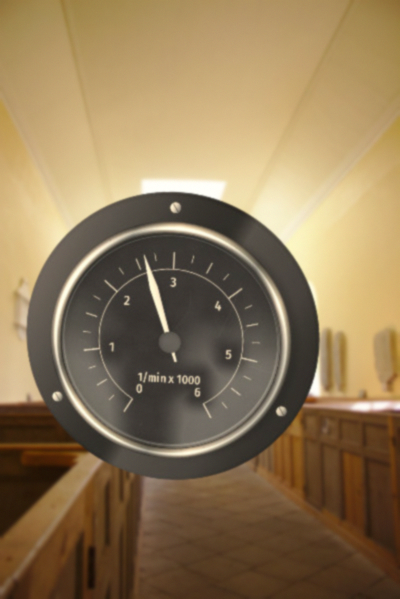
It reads **2625** rpm
